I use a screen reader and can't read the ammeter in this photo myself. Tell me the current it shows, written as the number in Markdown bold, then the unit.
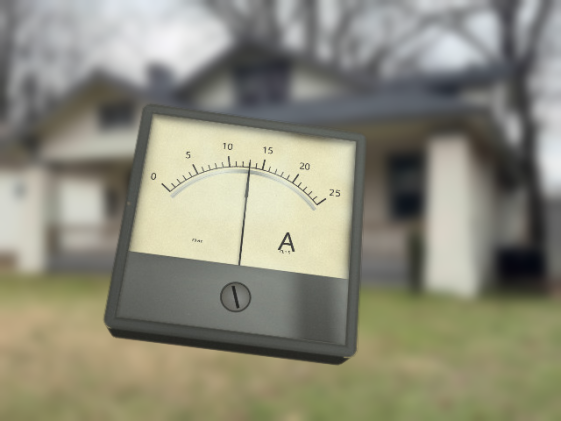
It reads **13** A
